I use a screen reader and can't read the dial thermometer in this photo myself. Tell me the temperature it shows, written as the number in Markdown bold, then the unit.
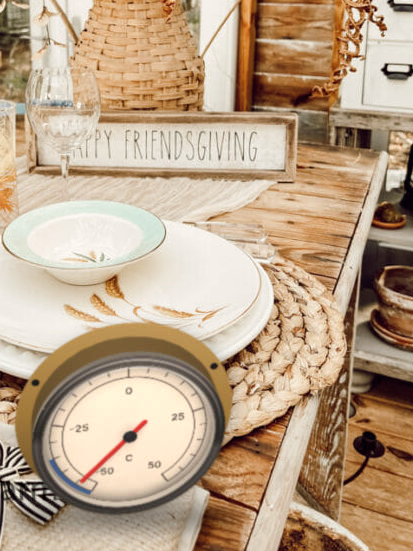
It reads **-45** °C
